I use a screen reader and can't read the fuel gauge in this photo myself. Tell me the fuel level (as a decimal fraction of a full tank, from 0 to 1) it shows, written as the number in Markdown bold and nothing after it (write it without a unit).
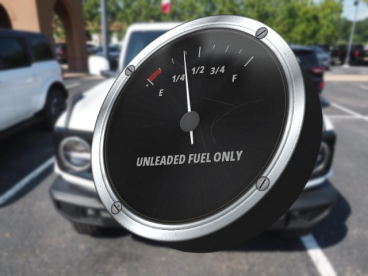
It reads **0.375**
